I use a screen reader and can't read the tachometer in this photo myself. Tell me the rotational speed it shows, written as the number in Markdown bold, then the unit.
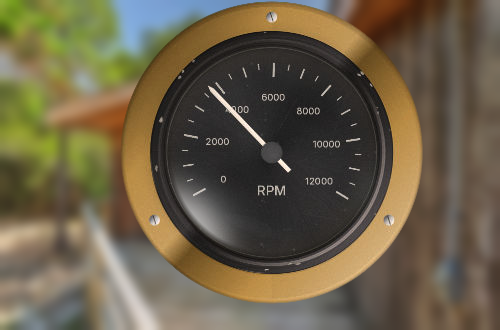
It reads **3750** rpm
